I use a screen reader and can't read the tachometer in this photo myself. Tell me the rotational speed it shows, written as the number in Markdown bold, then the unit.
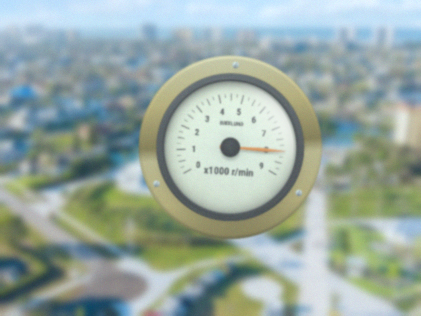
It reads **8000** rpm
